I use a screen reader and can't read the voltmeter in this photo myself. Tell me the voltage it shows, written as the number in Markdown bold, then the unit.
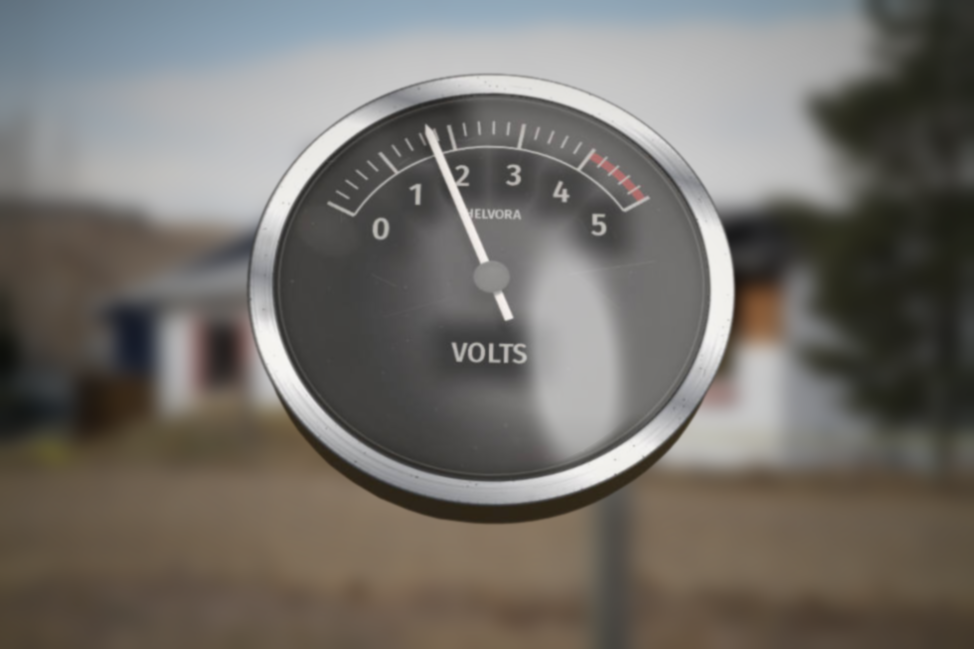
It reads **1.7** V
